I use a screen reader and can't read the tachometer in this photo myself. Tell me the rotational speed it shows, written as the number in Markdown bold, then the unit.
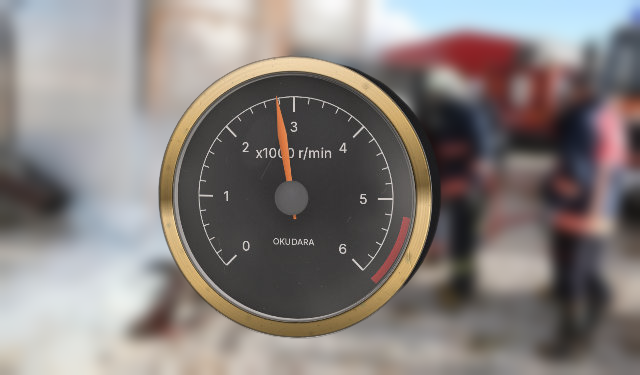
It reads **2800** rpm
